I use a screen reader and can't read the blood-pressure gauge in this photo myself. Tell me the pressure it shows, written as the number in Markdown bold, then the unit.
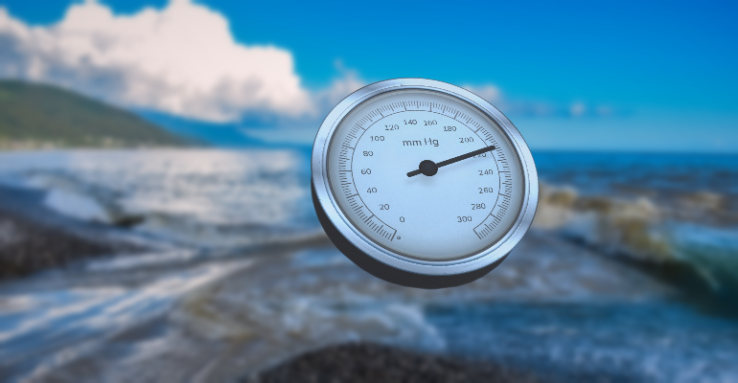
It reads **220** mmHg
